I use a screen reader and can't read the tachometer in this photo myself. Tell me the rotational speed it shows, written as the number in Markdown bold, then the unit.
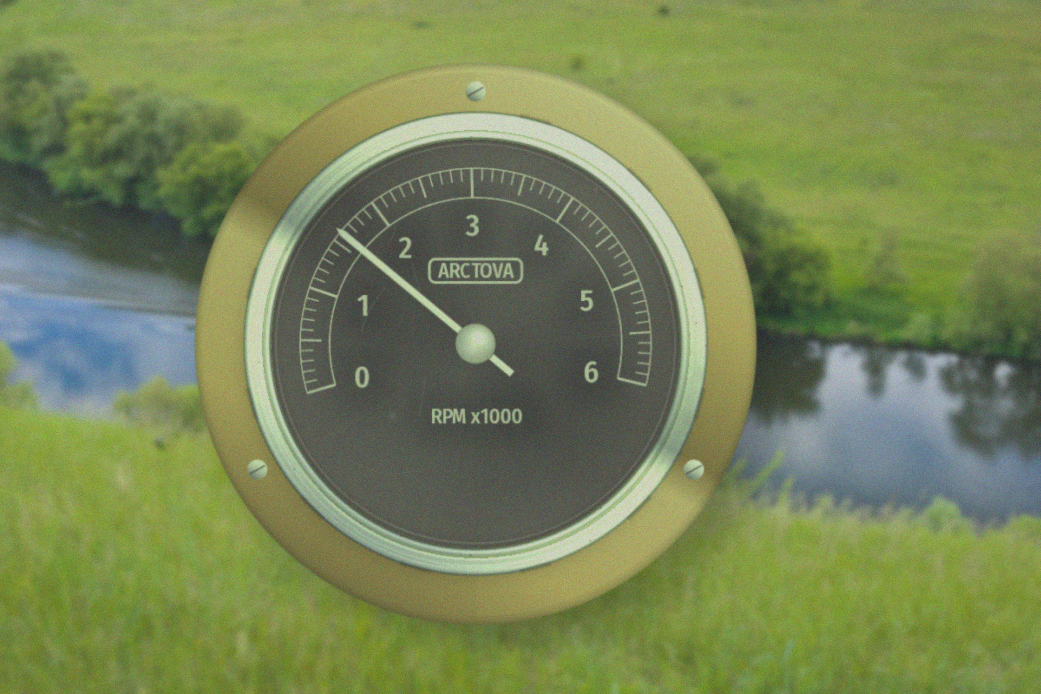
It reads **1600** rpm
